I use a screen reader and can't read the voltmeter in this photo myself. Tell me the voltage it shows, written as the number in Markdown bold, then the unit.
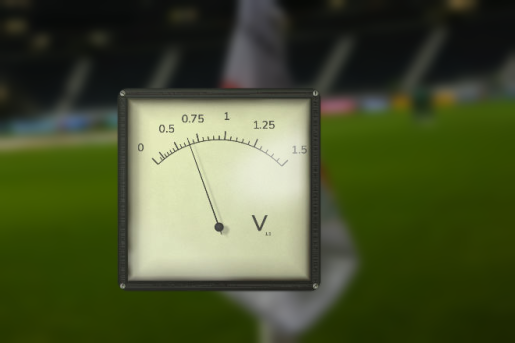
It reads **0.65** V
